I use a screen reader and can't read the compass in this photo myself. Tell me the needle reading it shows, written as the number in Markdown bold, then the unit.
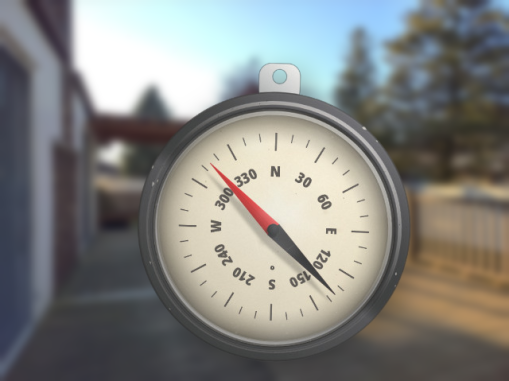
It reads **315** °
